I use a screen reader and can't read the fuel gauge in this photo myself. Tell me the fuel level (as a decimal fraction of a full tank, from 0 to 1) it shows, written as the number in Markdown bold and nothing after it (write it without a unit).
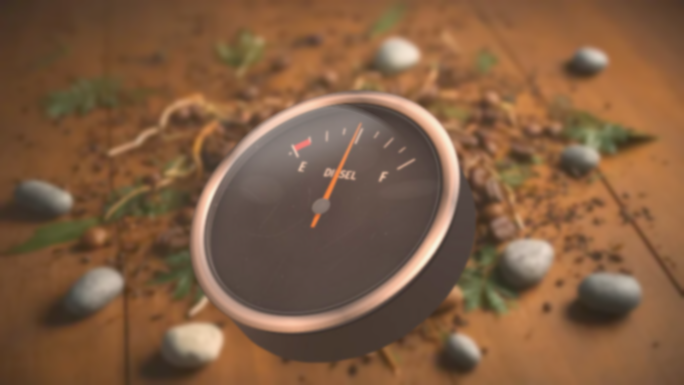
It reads **0.5**
